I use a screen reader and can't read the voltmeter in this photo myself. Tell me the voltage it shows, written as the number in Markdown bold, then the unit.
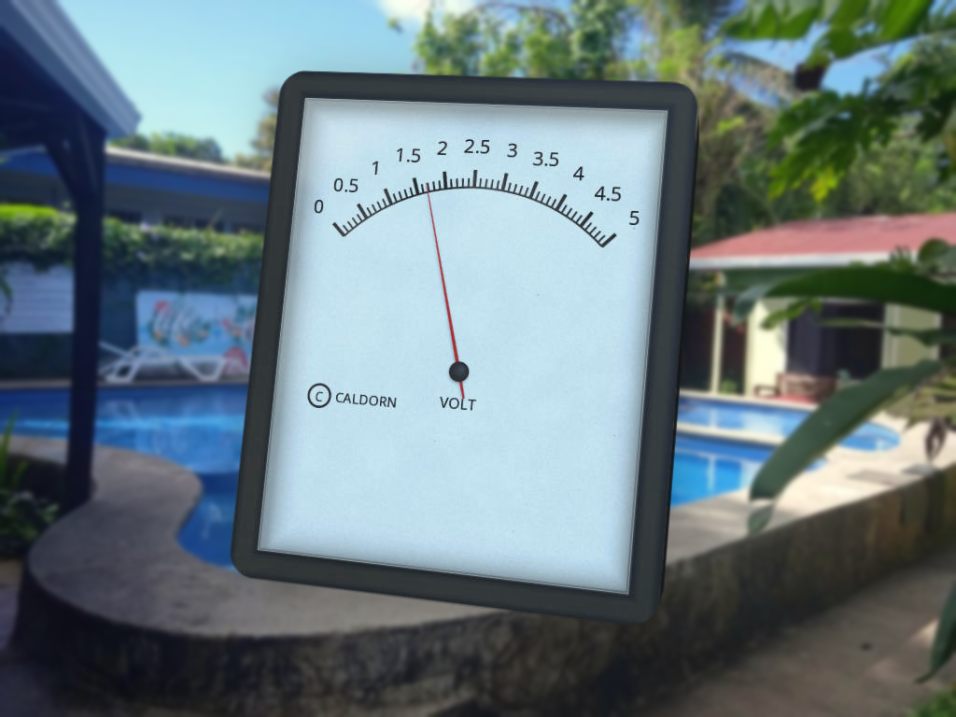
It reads **1.7** V
